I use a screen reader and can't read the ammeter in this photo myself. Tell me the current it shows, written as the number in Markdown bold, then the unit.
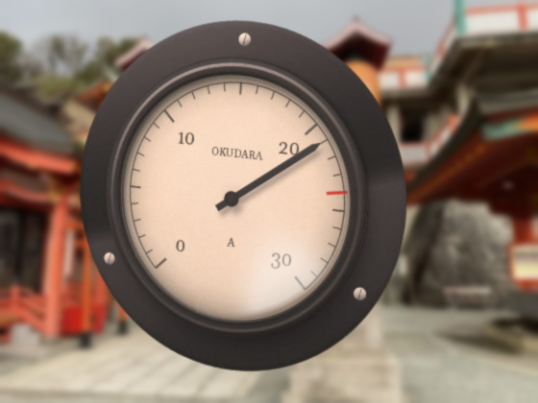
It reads **21** A
